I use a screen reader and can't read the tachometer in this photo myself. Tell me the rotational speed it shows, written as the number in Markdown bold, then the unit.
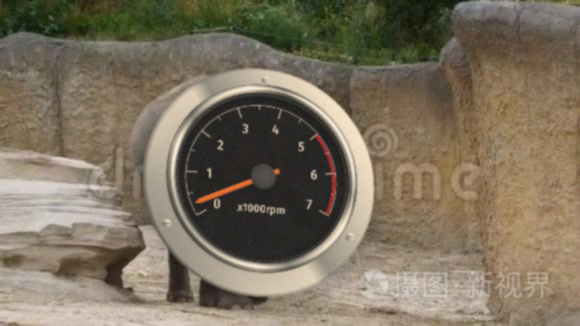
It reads **250** rpm
